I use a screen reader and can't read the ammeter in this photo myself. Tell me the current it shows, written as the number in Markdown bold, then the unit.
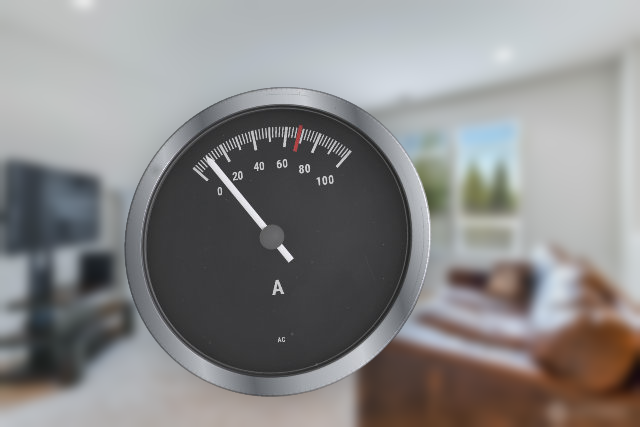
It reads **10** A
